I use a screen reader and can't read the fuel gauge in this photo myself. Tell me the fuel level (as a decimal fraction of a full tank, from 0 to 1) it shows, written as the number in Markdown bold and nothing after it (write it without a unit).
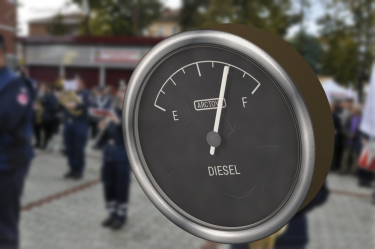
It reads **0.75**
